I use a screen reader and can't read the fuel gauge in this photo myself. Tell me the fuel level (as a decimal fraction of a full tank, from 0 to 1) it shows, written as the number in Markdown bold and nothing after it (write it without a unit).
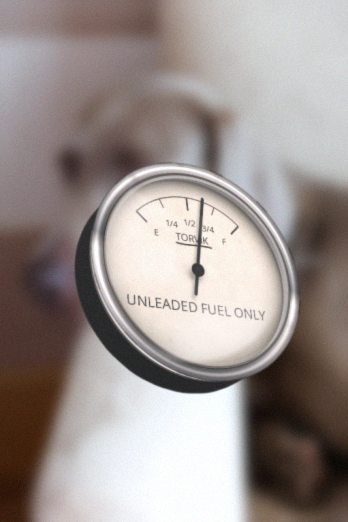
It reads **0.625**
